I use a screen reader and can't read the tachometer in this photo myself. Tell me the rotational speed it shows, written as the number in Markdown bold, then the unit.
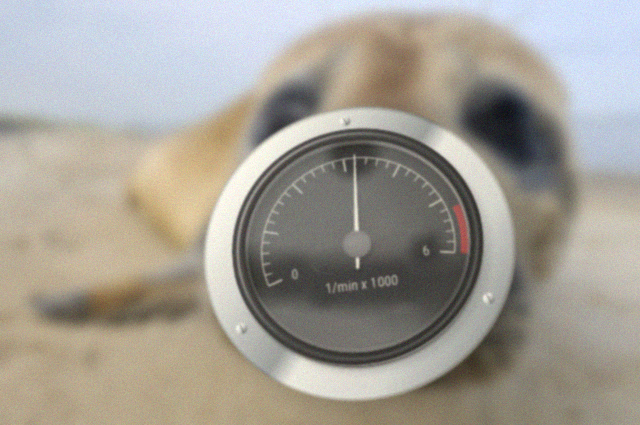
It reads **3200** rpm
